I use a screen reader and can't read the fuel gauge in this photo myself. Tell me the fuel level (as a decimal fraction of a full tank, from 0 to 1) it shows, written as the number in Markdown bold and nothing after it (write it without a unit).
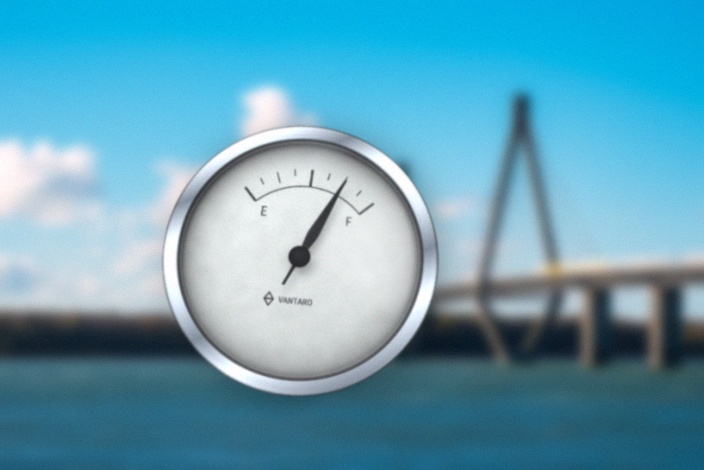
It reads **0.75**
